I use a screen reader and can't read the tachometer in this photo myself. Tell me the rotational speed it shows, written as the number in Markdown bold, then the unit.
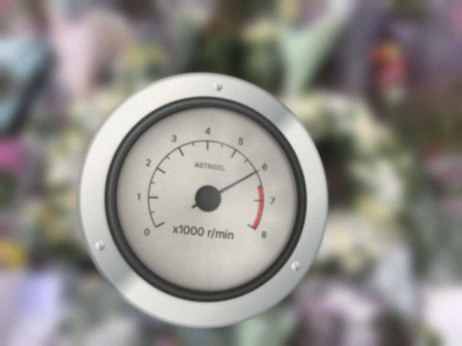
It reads **6000** rpm
